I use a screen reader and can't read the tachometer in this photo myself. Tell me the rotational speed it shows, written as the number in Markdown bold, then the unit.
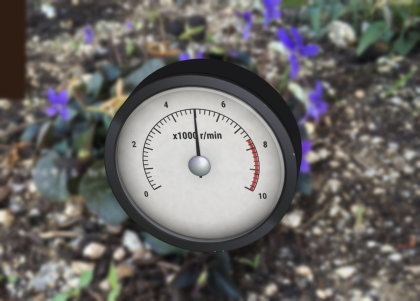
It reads **5000** rpm
